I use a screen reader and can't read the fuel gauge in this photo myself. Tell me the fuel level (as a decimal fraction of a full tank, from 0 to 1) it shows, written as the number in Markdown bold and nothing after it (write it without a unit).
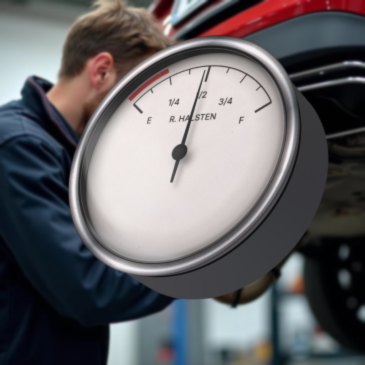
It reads **0.5**
